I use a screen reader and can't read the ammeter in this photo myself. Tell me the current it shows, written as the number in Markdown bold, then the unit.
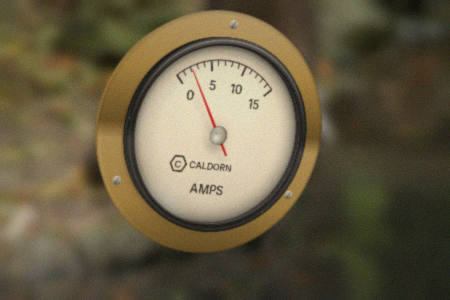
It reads **2** A
